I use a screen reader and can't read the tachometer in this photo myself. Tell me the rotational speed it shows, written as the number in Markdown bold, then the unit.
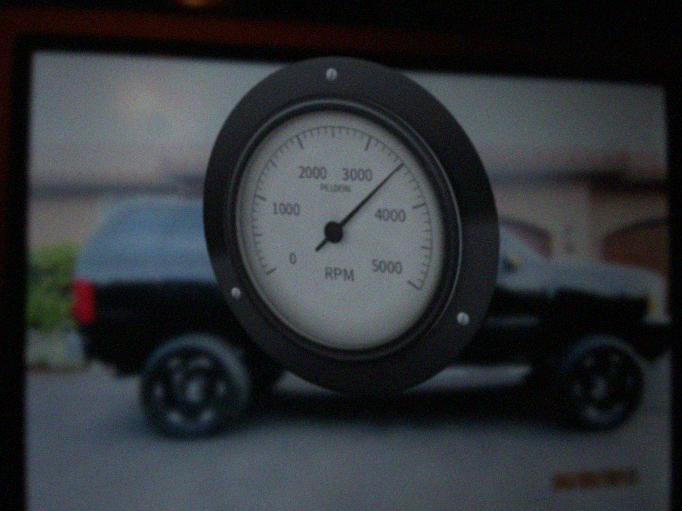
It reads **3500** rpm
